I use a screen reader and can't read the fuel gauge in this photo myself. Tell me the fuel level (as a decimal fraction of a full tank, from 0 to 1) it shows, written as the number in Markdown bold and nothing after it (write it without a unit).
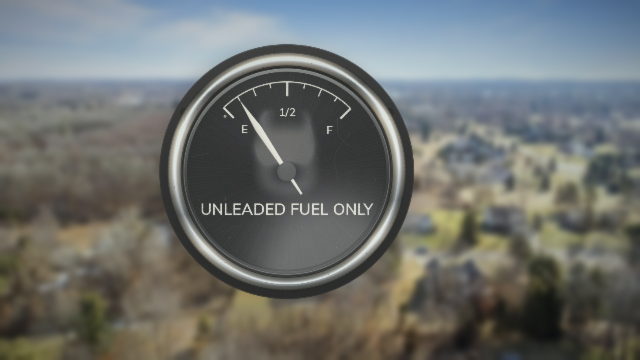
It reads **0.125**
